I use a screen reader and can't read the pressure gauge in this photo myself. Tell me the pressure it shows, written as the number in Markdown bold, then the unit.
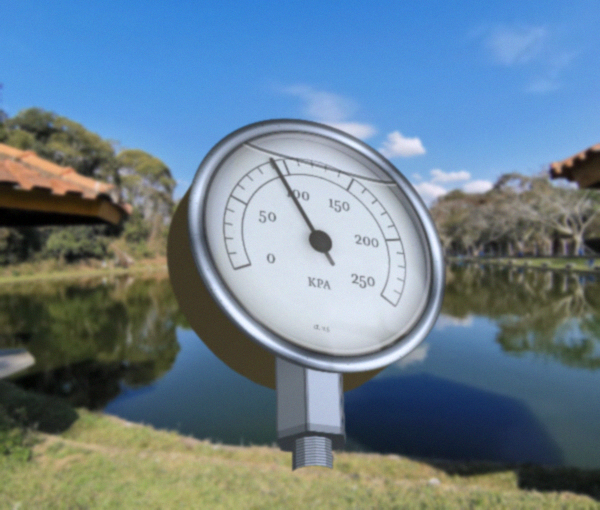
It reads **90** kPa
